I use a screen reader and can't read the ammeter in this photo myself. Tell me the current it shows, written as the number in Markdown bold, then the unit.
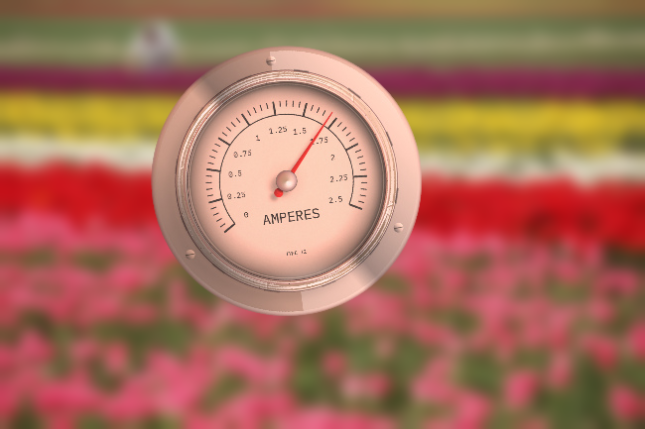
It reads **1.7** A
